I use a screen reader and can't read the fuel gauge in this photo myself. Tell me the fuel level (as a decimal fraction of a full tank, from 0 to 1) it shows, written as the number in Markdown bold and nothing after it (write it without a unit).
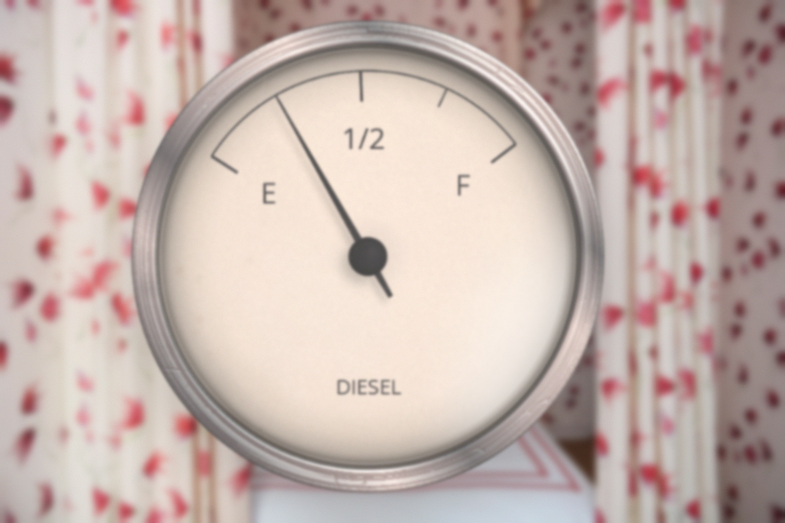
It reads **0.25**
